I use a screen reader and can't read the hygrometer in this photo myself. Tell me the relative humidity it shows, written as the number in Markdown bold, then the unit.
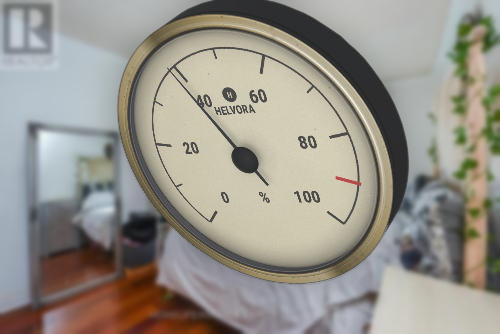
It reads **40** %
